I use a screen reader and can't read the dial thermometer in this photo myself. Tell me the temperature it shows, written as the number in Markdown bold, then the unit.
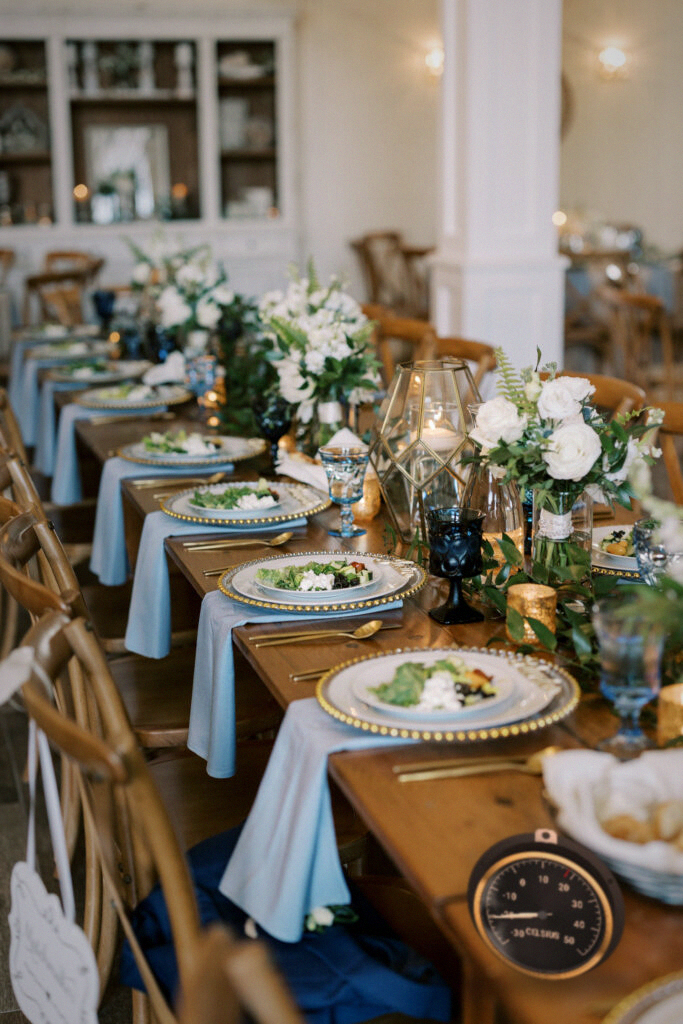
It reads **-20** °C
